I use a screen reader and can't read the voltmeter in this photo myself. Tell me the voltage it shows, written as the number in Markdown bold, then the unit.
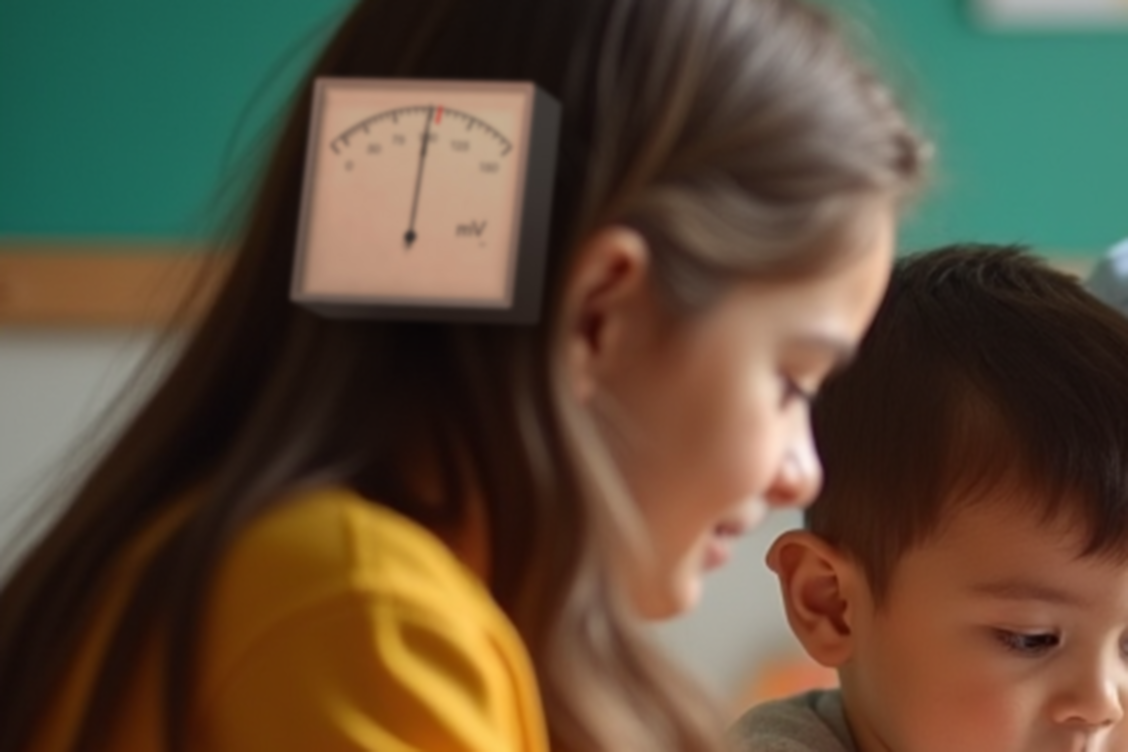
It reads **100** mV
